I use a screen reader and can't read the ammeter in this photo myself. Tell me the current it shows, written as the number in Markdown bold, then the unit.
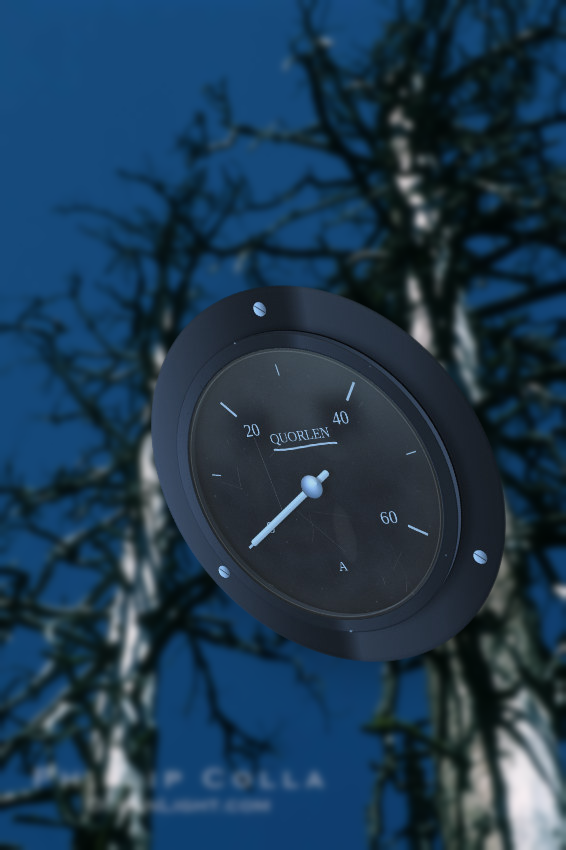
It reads **0** A
